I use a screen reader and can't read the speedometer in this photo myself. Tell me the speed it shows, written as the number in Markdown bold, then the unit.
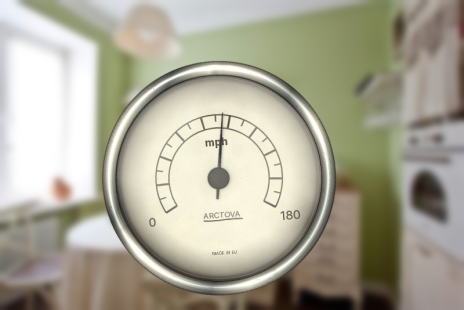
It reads **95** mph
